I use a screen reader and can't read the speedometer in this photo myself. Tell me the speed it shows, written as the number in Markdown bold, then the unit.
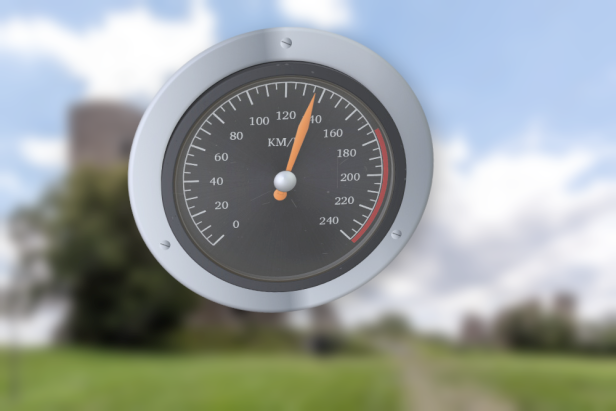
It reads **135** km/h
